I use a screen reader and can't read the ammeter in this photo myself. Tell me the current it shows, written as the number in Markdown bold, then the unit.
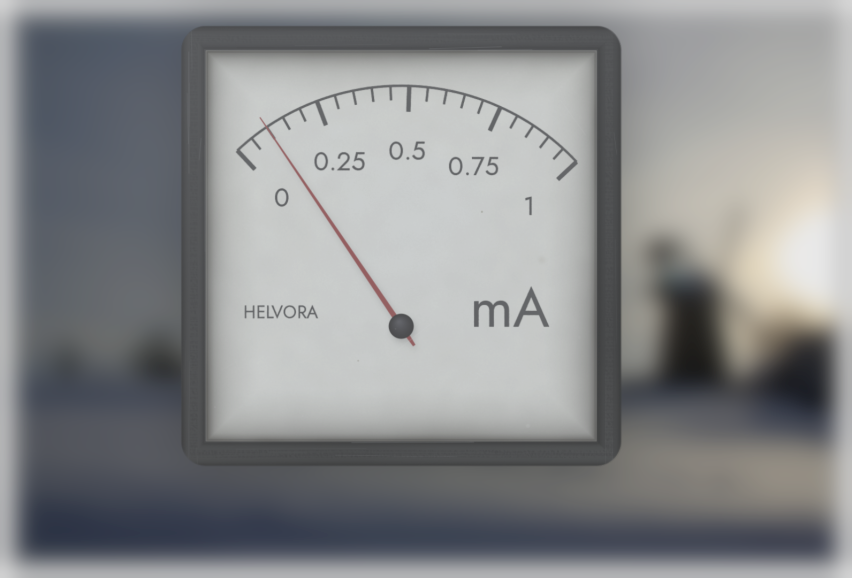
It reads **0.1** mA
